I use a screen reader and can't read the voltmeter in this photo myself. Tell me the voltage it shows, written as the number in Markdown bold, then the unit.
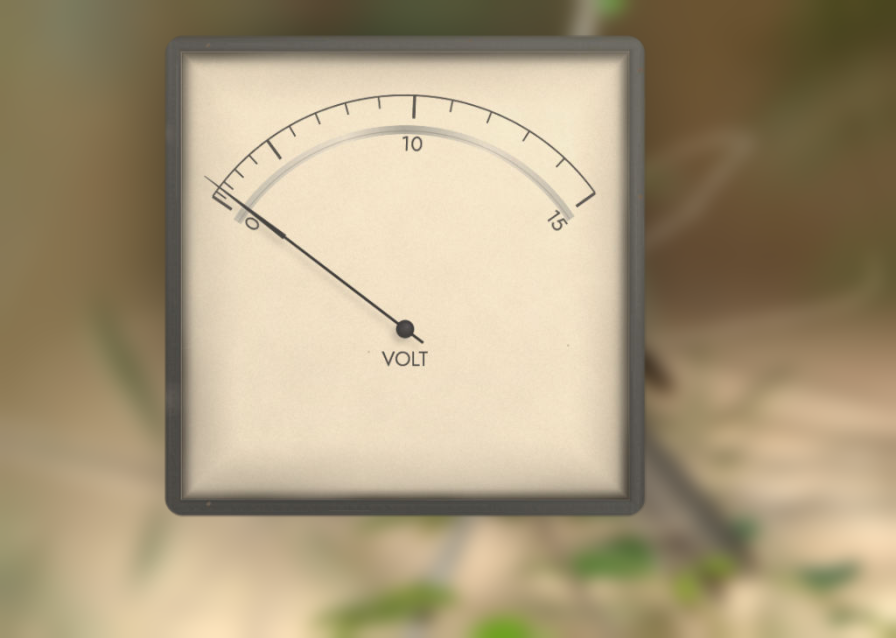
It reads **1.5** V
